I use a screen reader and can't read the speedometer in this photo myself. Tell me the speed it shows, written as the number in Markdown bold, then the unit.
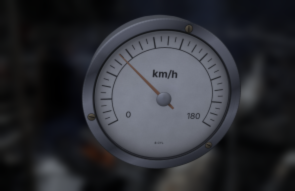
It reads **55** km/h
